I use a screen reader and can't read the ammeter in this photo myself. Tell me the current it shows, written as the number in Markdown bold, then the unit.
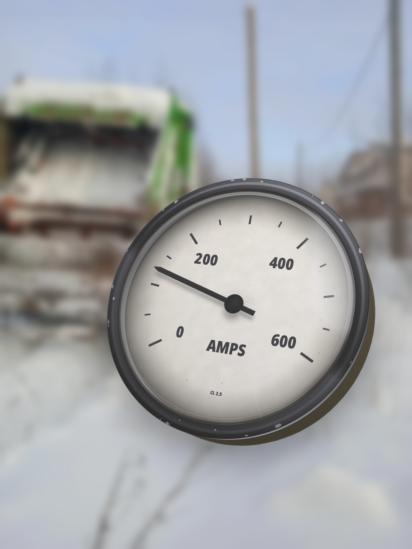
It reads **125** A
